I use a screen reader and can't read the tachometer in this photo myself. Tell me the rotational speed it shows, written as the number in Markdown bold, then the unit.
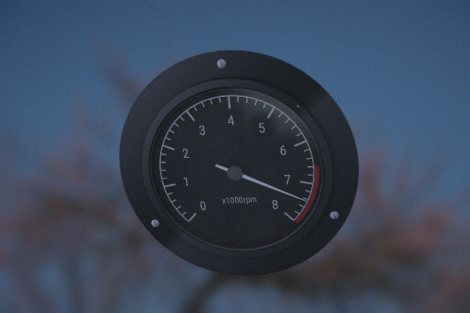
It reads **7400** rpm
